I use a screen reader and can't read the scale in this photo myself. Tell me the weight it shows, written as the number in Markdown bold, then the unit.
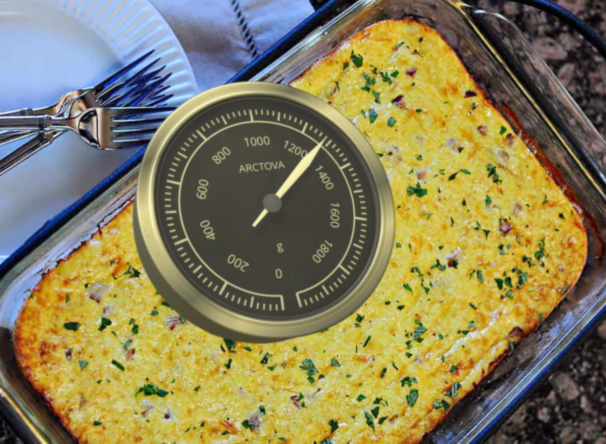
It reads **1280** g
